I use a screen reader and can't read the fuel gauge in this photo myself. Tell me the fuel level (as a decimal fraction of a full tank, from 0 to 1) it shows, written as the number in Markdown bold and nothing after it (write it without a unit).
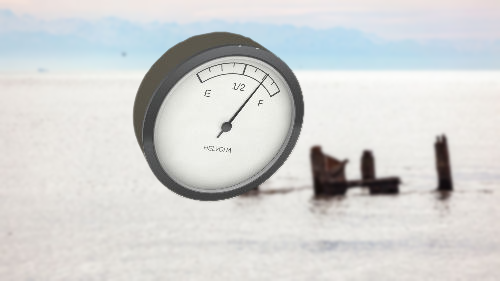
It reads **0.75**
